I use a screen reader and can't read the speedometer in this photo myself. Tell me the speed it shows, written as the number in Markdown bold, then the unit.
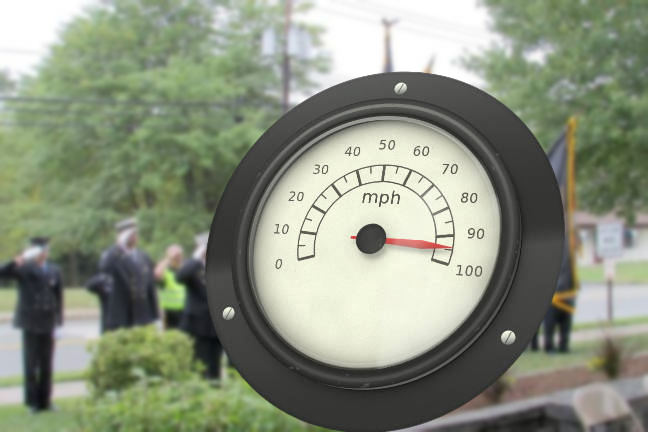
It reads **95** mph
